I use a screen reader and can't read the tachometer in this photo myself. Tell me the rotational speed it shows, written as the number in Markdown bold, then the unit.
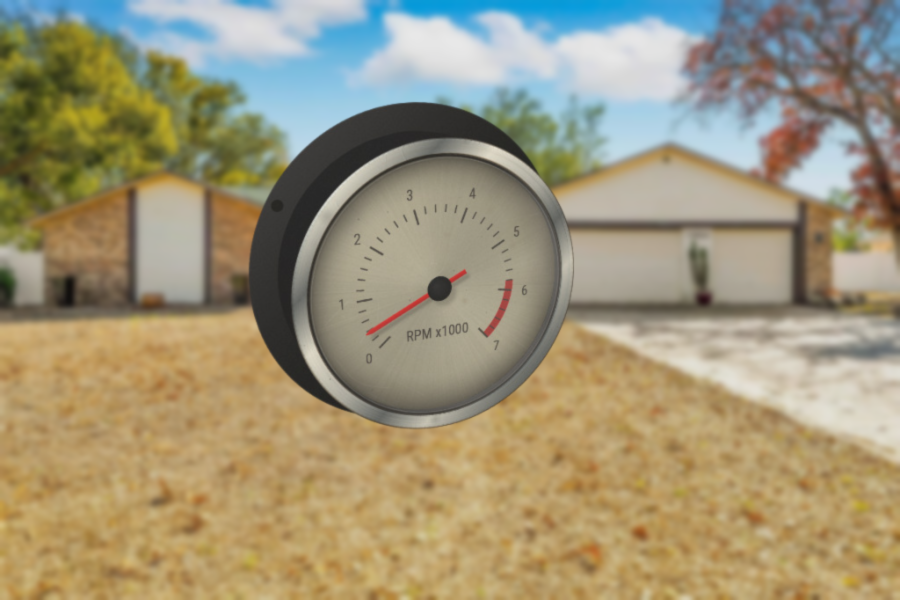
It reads **400** rpm
